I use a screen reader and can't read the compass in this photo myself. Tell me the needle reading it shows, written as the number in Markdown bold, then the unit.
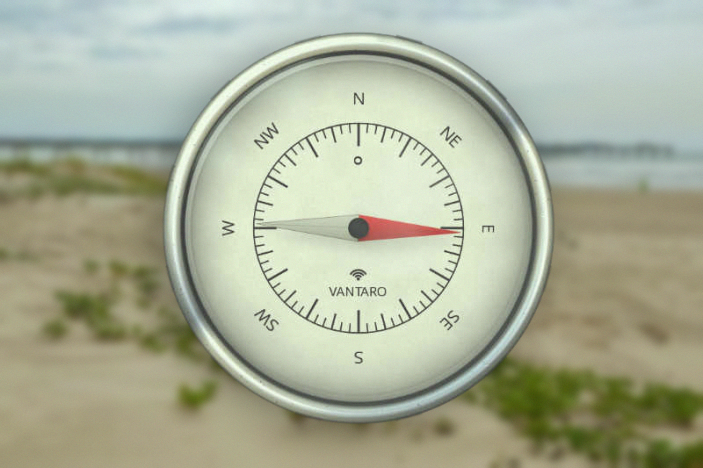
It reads **92.5** °
